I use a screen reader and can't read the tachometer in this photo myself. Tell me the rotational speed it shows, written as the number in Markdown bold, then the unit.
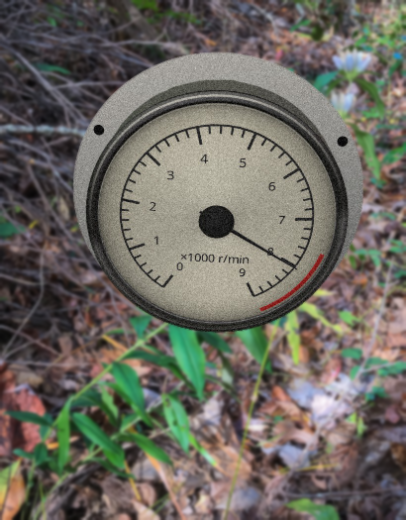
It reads **8000** rpm
